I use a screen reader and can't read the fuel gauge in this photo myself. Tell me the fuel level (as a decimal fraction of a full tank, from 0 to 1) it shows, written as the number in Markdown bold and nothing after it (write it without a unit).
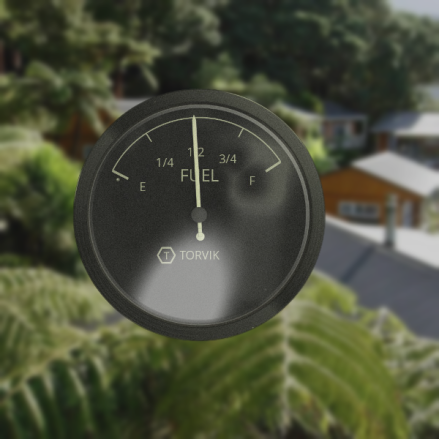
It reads **0.5**
